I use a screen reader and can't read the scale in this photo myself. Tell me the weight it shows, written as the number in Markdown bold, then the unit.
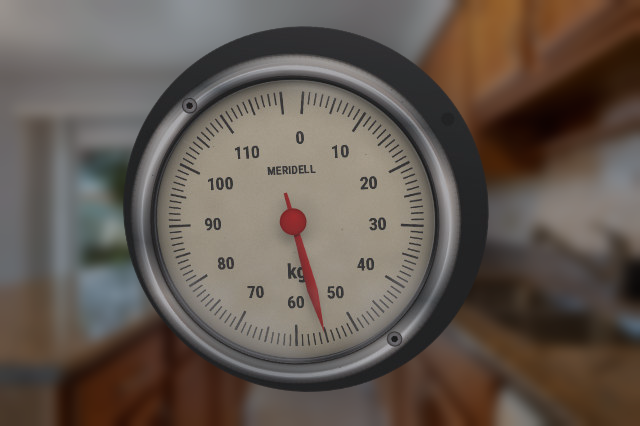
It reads **55** kg
